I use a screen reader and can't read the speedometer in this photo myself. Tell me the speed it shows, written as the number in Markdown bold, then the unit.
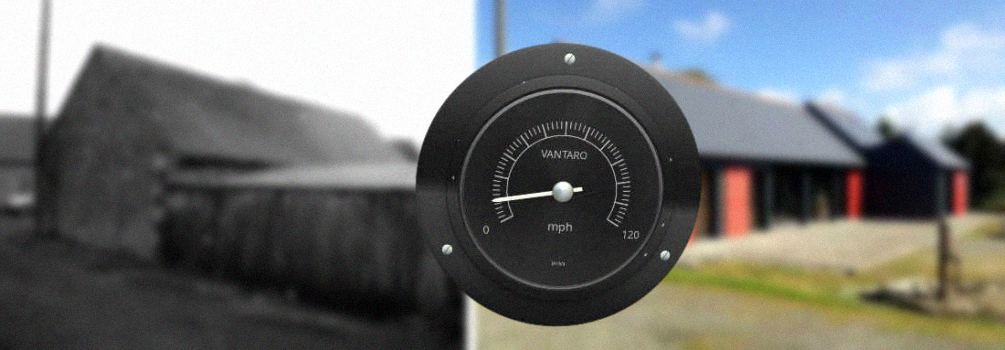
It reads **10** mph
